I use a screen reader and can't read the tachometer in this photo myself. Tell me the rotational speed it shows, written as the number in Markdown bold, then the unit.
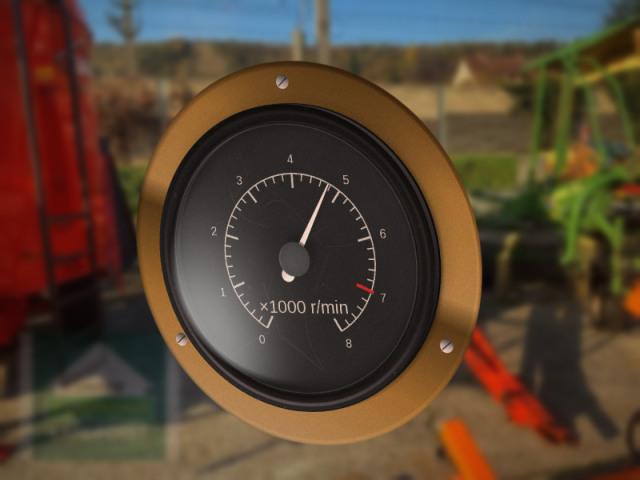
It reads **4800** rpm
